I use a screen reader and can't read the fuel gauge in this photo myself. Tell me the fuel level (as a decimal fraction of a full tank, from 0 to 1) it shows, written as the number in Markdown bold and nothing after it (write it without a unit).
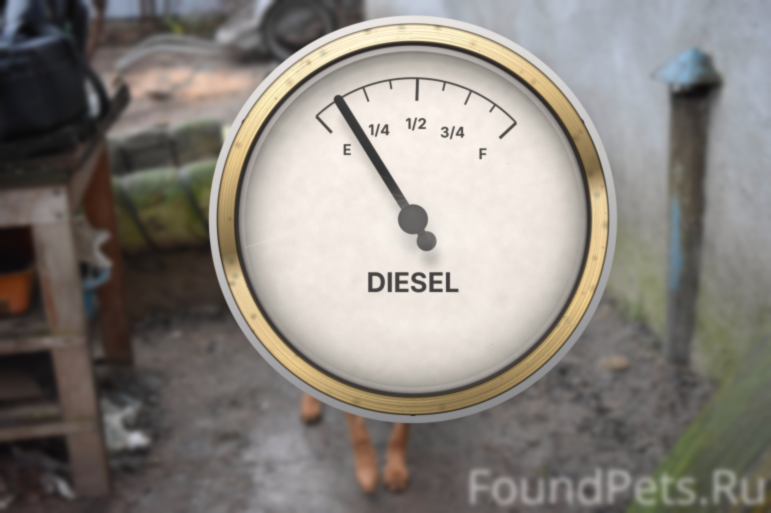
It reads **0.125**
